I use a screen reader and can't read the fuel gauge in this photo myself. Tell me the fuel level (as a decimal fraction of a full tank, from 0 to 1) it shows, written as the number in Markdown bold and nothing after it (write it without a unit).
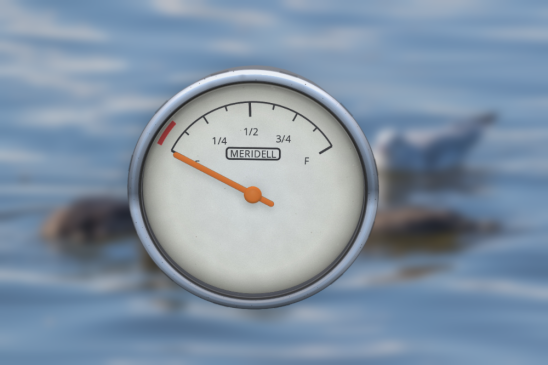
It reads **0**
